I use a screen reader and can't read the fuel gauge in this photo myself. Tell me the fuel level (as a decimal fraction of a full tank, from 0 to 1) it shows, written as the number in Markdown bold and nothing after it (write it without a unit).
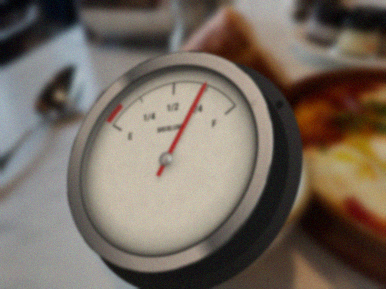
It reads **0.75**
